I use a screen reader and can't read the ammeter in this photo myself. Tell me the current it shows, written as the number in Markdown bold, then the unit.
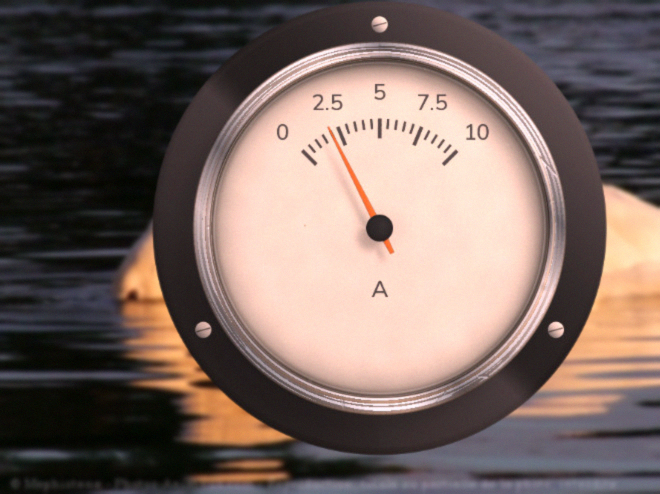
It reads **2** A
